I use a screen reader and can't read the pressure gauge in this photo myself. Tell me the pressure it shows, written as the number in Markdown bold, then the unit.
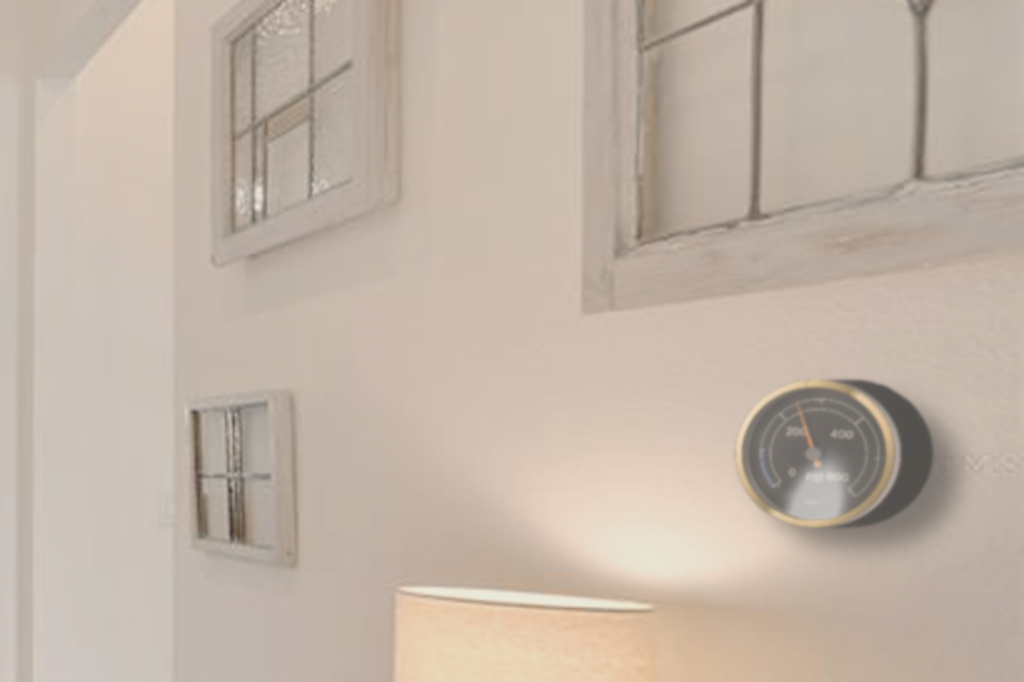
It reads **250** psi
